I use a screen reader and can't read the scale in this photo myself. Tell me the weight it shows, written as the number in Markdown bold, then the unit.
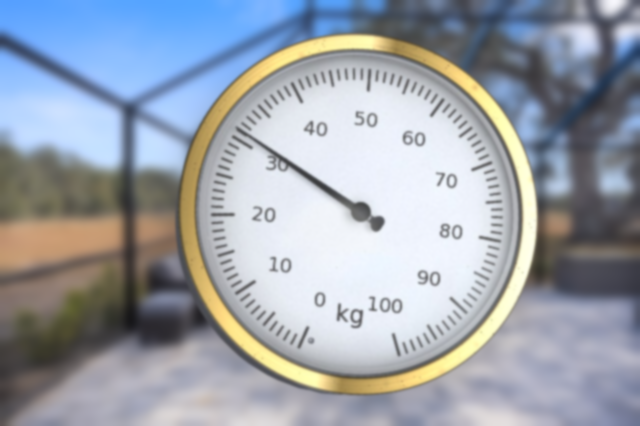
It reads **31** kg
